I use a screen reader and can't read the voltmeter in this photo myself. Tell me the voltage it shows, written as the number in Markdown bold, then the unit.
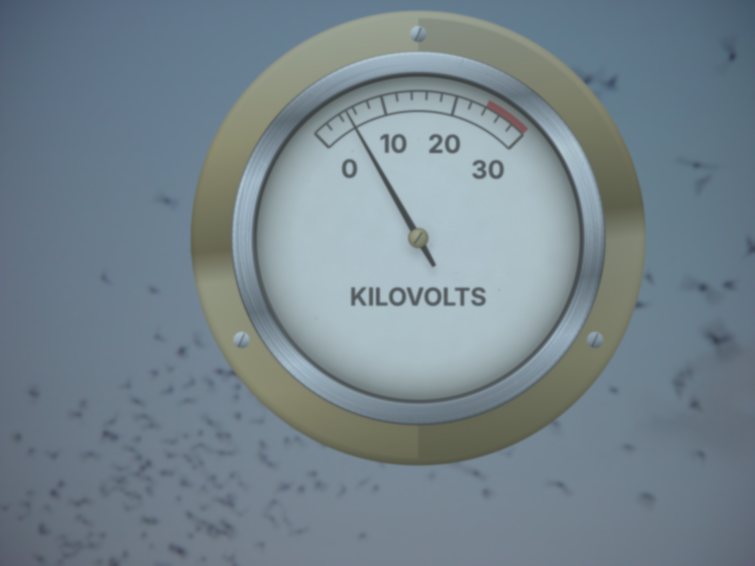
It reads **5** kV
